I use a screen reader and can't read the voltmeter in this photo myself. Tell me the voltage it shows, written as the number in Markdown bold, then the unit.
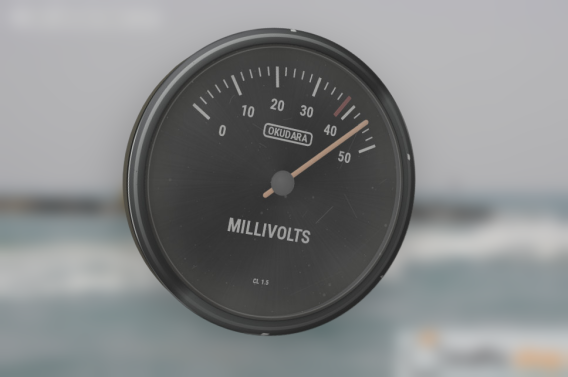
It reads **44** mV
